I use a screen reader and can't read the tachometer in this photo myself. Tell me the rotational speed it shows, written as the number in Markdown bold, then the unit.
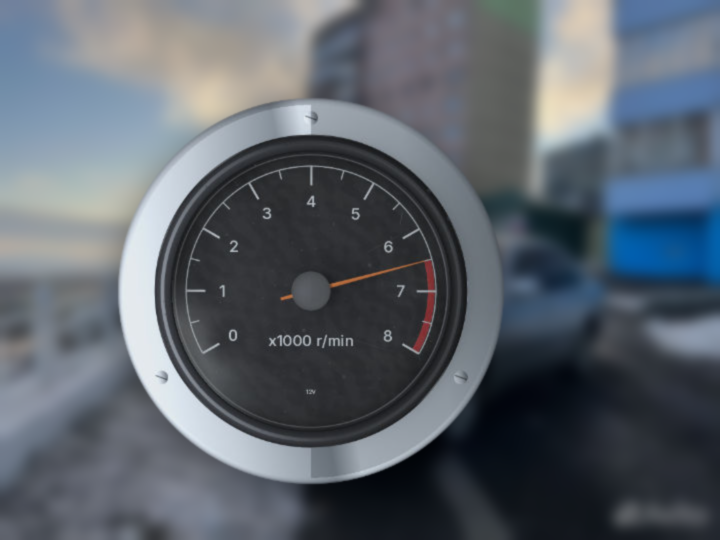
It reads **6500** rpm
